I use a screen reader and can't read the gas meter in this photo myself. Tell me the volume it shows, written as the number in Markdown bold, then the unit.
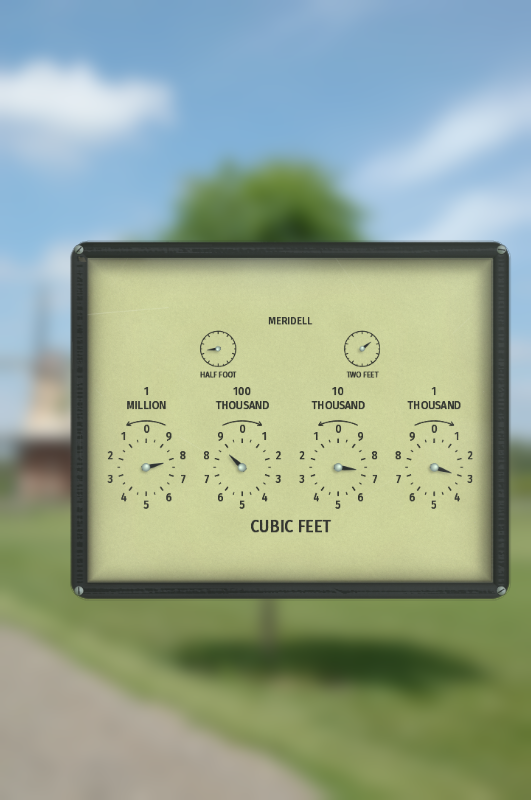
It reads **787300** ft³
